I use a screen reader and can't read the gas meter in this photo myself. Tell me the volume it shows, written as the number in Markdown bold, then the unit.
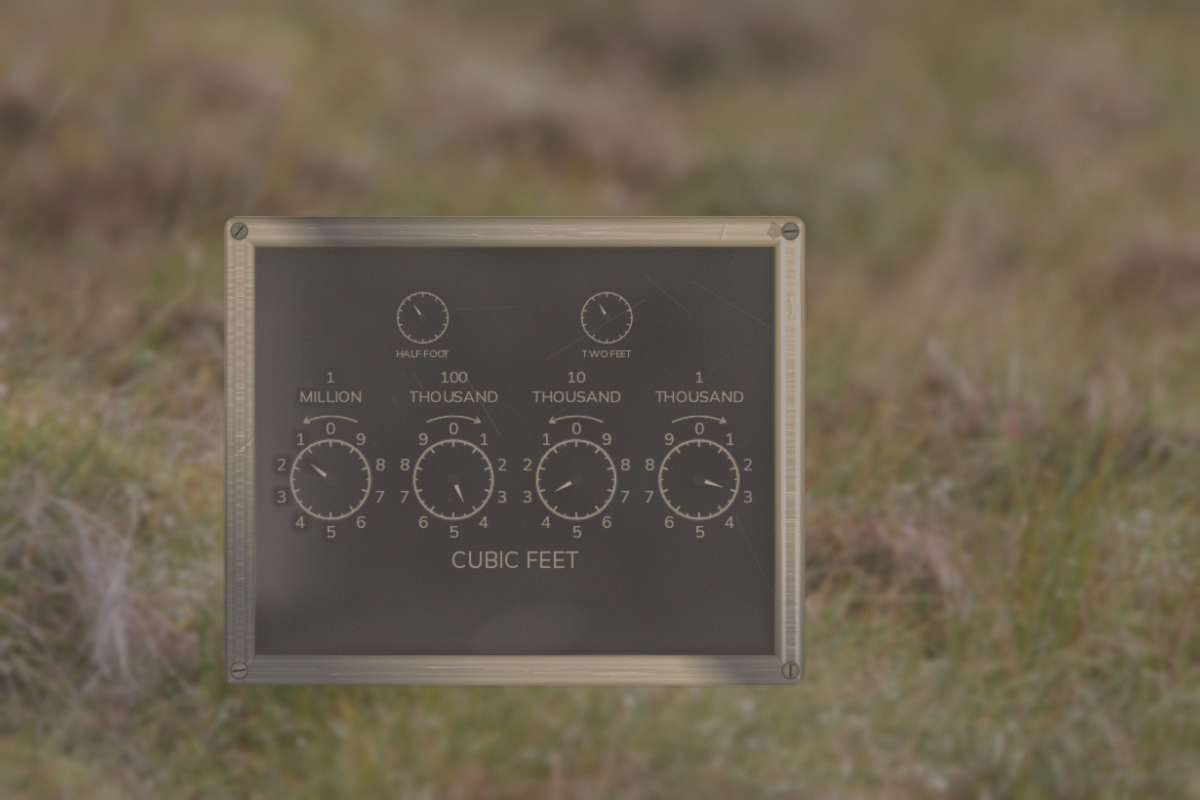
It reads **143300** ft³
